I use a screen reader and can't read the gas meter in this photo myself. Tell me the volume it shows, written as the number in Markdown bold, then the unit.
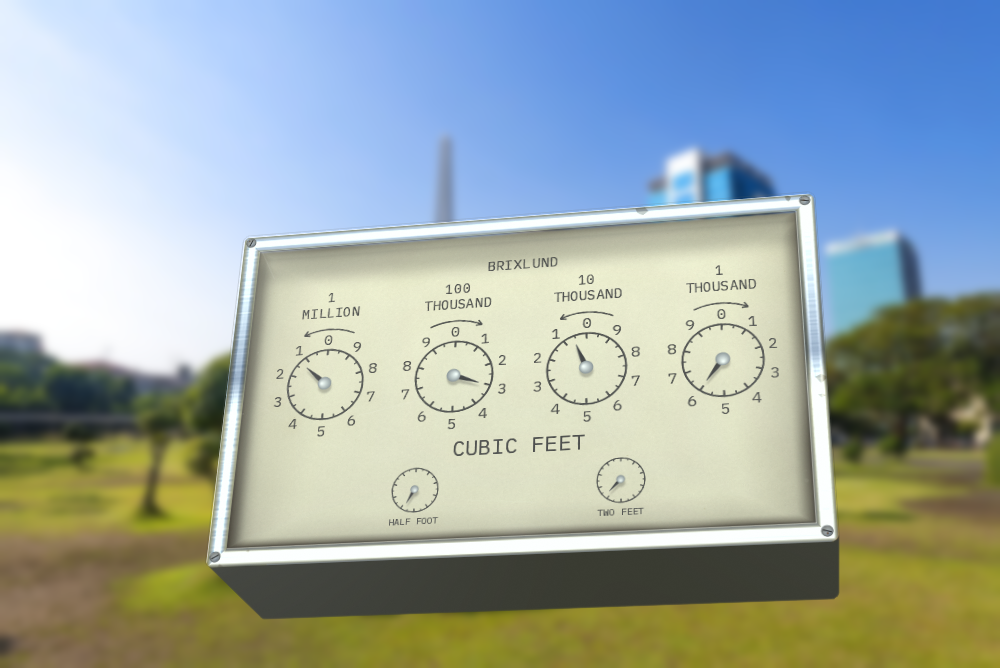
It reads **130600** ft³
